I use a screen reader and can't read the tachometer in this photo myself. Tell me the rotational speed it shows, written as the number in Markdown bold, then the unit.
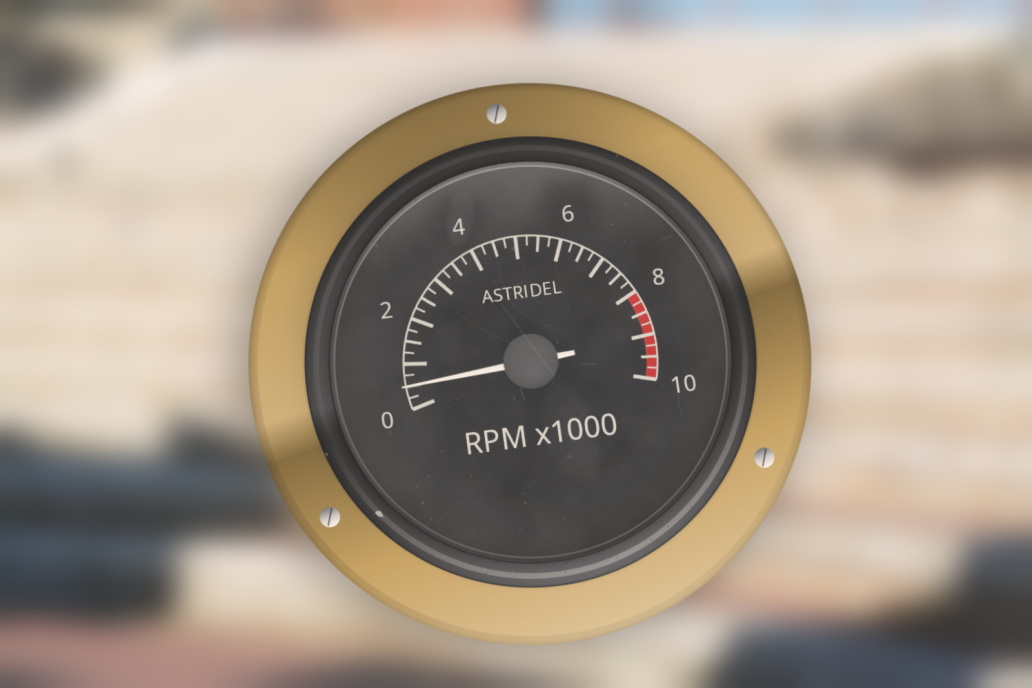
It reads **500** rpm
